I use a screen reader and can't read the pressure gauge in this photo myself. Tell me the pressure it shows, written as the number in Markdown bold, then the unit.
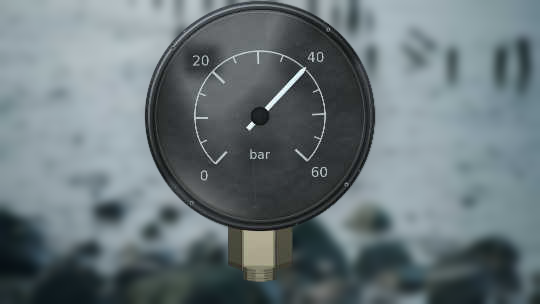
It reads **40** bar
